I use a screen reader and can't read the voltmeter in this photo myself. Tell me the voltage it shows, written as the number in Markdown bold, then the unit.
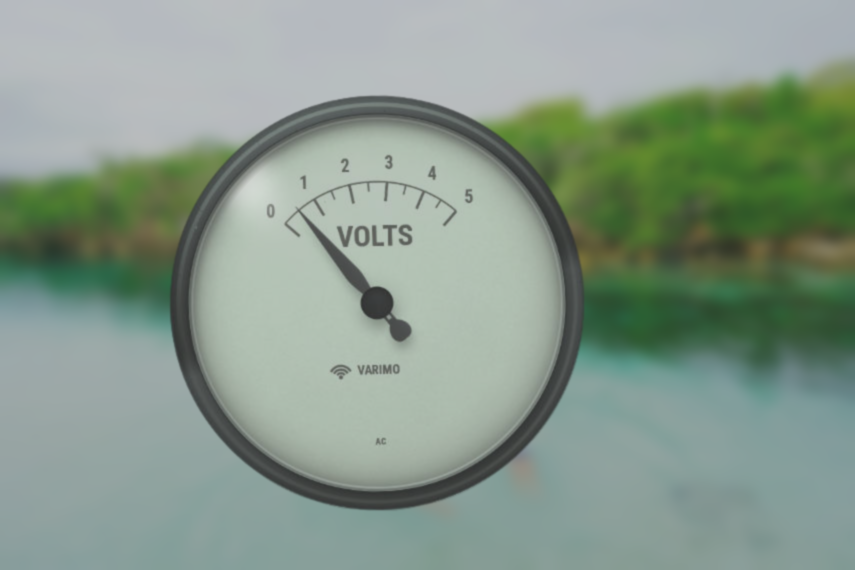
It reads **0.5** V
